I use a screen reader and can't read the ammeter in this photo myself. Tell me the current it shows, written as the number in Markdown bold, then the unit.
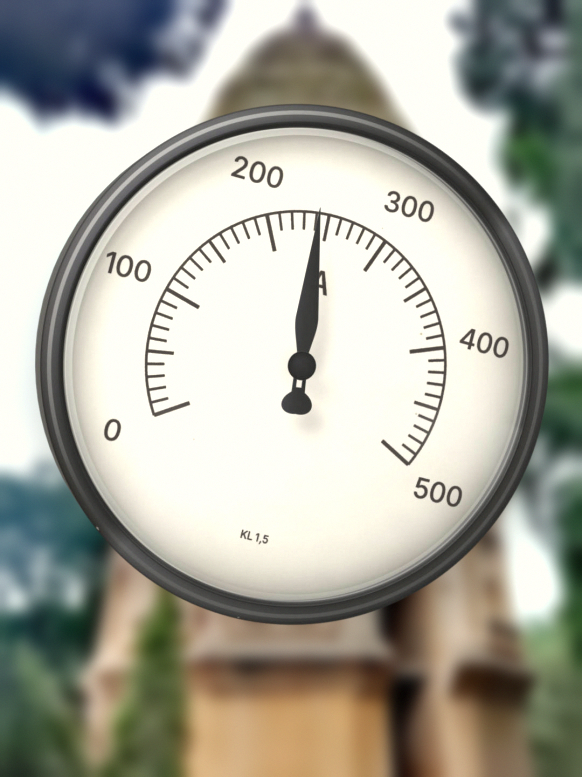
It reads **240** A
